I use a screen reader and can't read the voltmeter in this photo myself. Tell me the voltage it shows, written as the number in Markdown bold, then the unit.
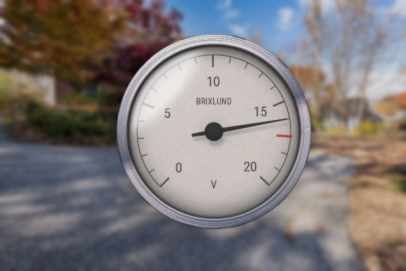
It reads **16** V
